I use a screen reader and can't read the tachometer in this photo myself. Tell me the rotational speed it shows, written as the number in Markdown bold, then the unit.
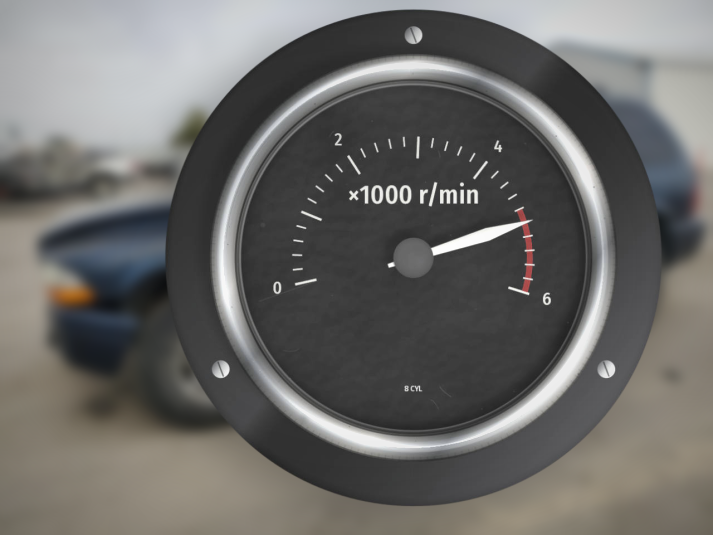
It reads **5000** rpm
